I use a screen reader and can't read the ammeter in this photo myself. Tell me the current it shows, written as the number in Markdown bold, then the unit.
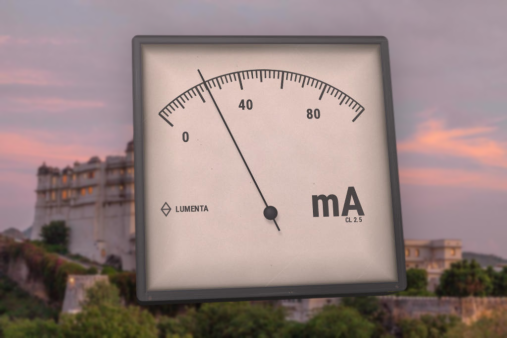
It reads **24** mA
